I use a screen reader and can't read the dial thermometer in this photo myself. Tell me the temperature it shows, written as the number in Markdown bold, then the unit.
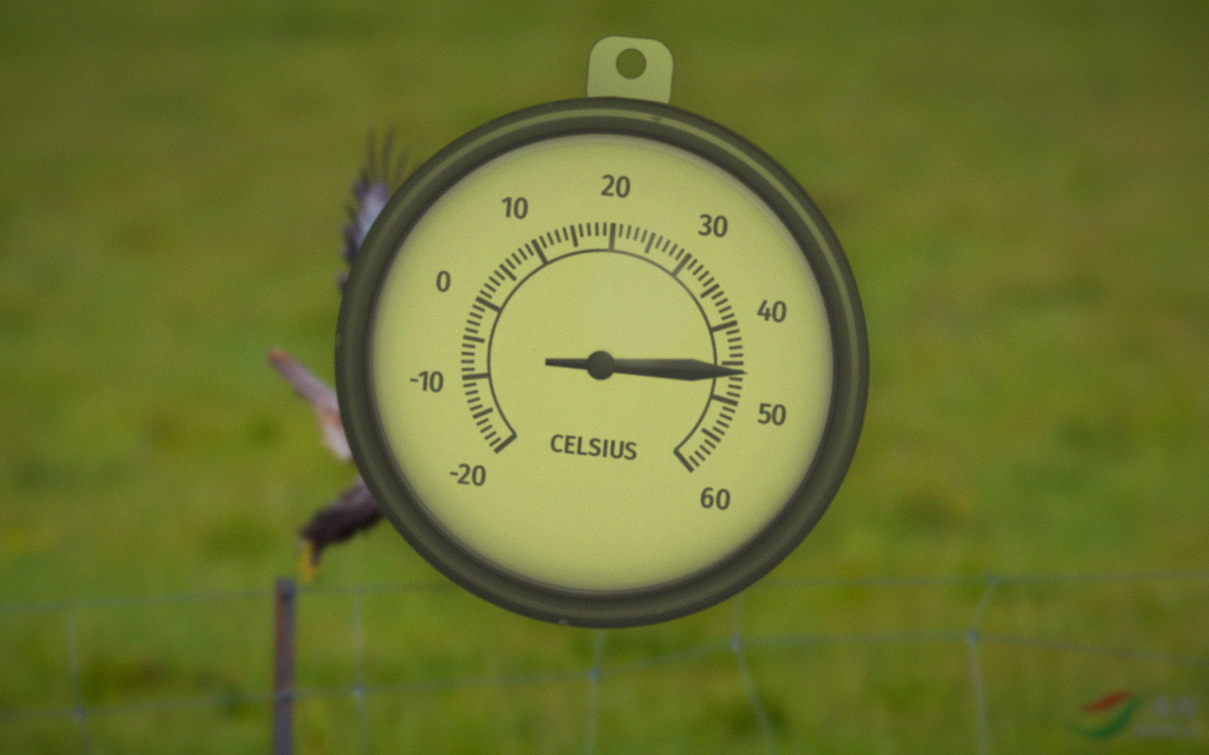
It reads **46** °C
